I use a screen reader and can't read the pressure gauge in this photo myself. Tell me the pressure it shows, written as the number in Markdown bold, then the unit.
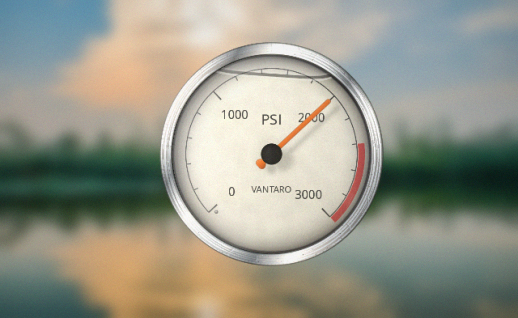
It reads **2000** psi
